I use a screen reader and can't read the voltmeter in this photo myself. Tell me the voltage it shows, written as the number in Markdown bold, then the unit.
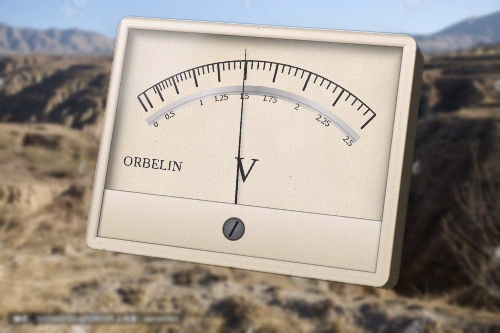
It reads **1.5** V
